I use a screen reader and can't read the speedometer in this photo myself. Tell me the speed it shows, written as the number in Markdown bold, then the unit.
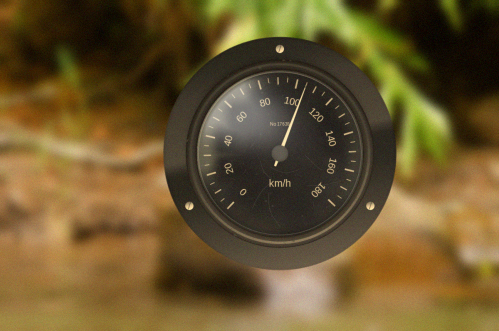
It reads **105** km/h
